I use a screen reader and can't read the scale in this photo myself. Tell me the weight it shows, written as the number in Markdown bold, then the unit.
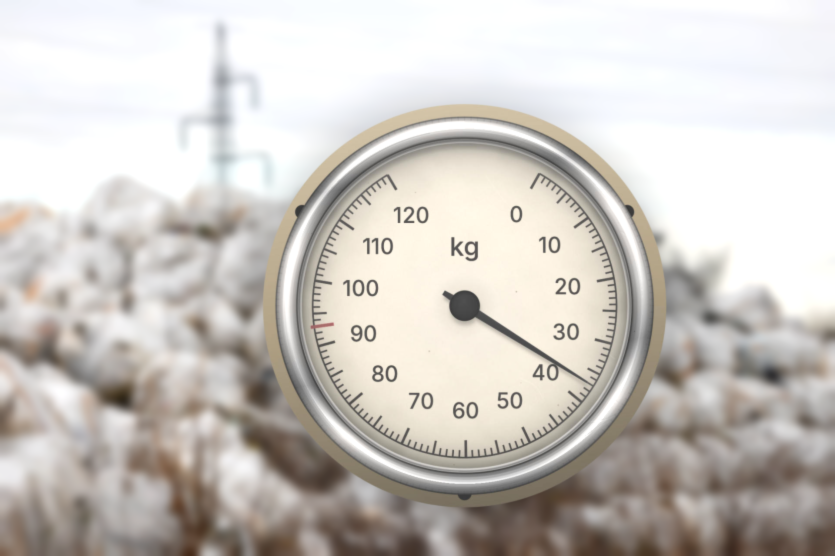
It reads **37** kg
